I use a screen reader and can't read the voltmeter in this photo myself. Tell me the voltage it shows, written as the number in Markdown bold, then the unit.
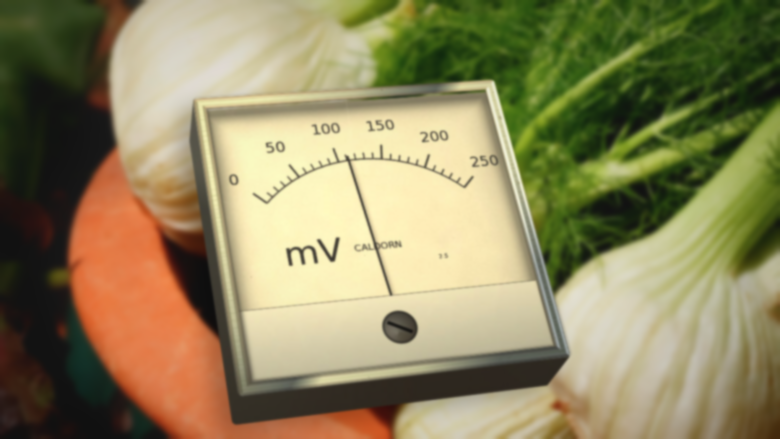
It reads **110** mV
